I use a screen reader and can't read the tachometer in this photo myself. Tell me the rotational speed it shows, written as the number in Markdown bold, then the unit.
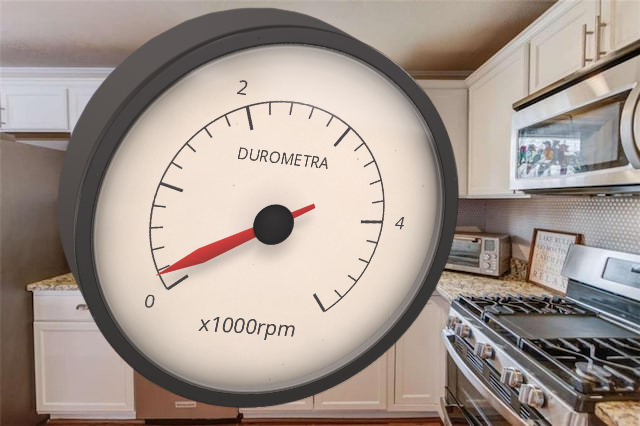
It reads **200** rpm
